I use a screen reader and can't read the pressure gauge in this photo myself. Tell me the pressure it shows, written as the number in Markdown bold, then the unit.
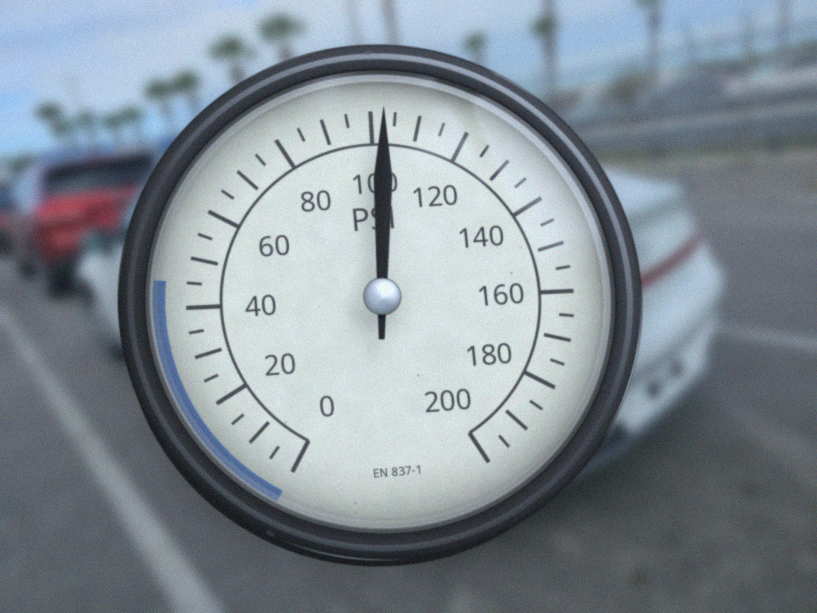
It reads **102.5** psi
